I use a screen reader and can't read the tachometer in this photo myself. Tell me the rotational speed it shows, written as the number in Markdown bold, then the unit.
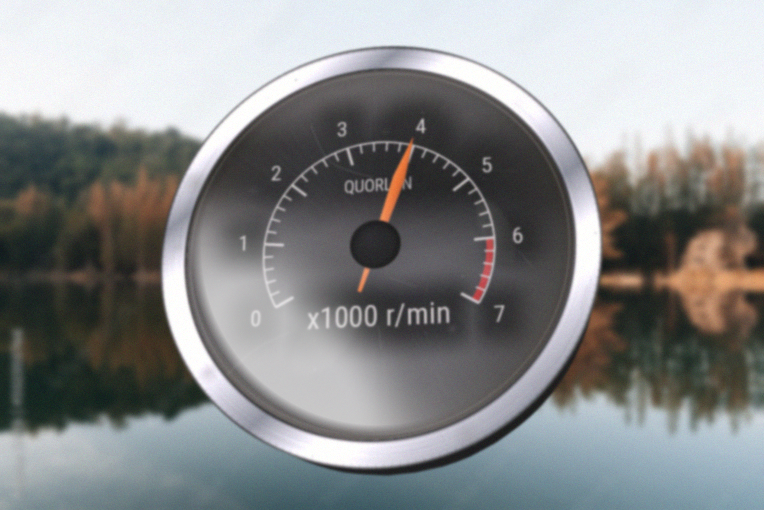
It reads **4000** rpm
